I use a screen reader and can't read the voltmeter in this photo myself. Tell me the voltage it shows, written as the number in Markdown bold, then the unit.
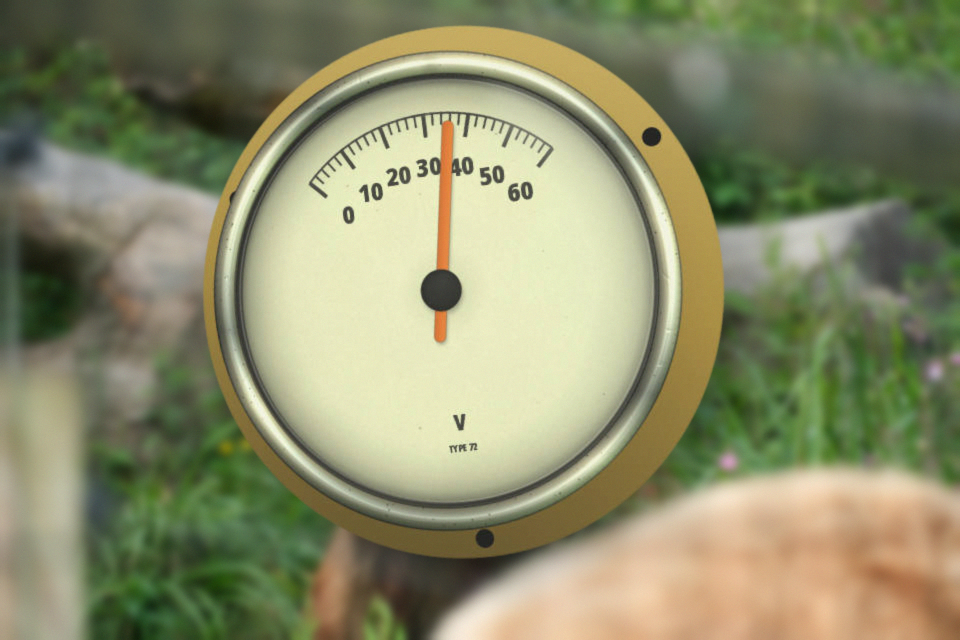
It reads **36** V
